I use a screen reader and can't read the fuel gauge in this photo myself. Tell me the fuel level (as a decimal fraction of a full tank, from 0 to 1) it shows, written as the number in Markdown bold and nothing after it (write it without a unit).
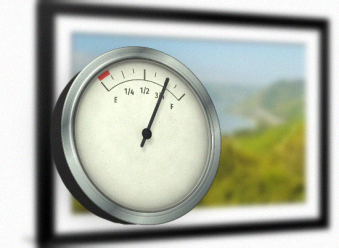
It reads **0.75**
